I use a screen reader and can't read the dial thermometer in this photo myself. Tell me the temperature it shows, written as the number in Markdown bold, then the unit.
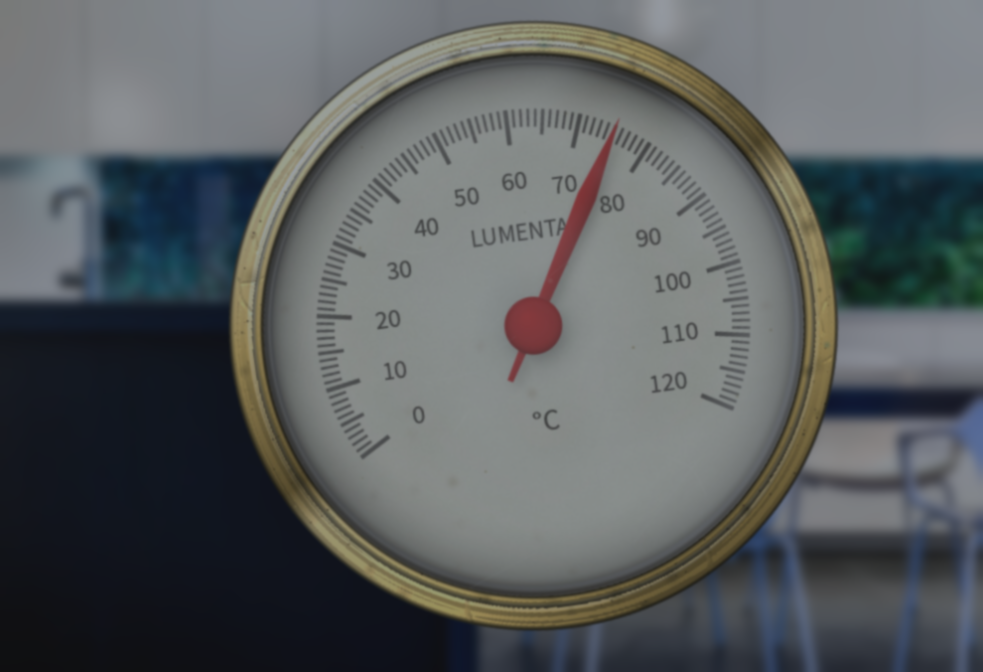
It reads **75** °C
